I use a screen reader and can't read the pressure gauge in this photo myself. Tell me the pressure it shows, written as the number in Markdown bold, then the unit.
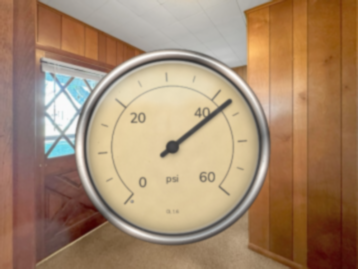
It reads **42.5** psi
